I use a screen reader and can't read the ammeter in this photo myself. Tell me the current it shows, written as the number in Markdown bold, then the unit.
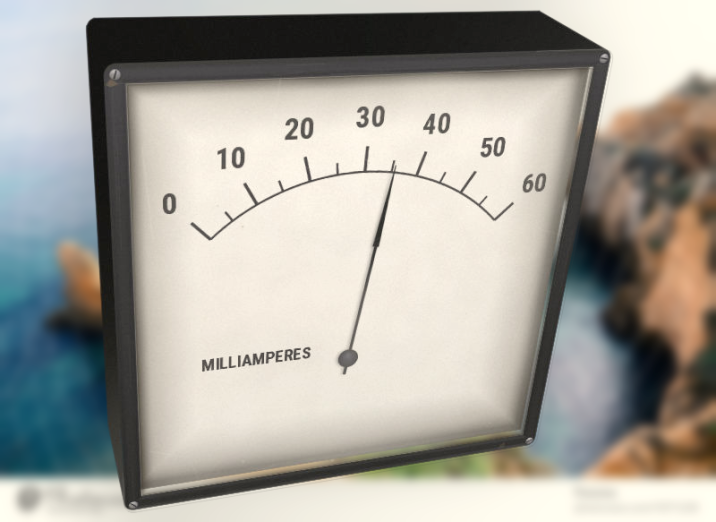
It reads **35** mA
